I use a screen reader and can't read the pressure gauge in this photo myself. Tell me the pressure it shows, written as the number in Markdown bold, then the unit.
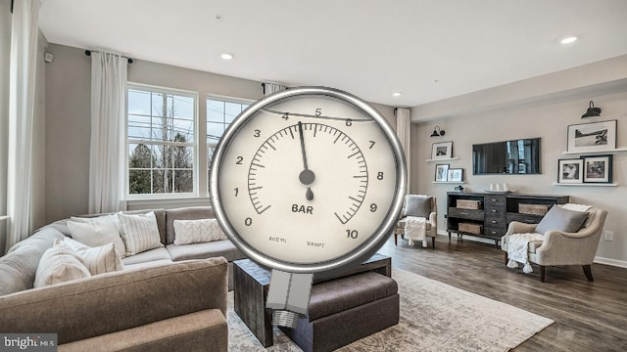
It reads **4.4** bar
